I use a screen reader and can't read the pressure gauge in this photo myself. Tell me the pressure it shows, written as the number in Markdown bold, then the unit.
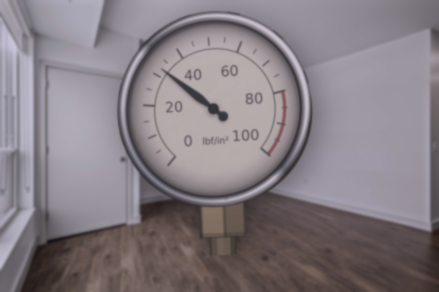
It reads **32.5** psi
